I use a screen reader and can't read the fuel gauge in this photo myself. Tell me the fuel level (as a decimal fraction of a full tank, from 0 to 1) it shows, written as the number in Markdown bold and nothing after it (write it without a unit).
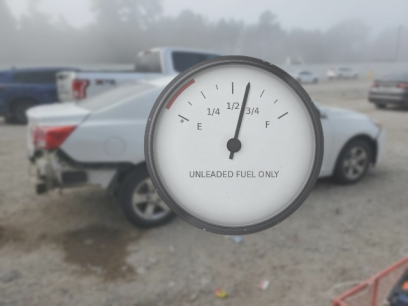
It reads **0.625**
